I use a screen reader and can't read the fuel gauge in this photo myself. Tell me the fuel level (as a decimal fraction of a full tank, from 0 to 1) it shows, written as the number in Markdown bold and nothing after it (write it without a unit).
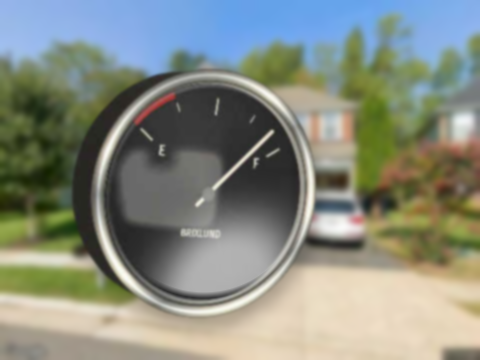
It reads **0.875**
